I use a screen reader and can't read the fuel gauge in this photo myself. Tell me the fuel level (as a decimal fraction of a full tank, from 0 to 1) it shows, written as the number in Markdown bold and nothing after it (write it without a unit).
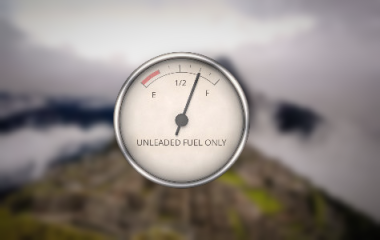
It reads **0.75**
